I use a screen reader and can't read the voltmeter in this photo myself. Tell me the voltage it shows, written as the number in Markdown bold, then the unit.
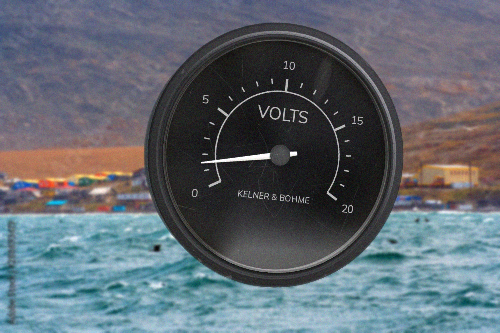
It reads **1.5** V
